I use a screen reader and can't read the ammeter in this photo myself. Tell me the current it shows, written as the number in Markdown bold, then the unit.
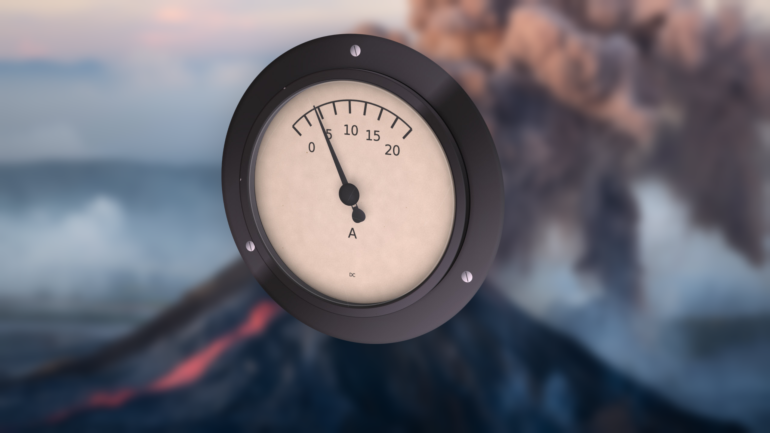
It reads **5** A
